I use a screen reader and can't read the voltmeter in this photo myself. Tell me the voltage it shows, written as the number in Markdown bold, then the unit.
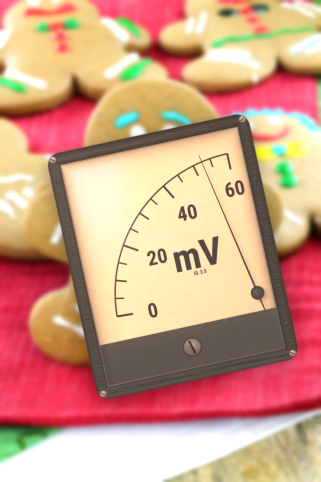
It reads **52.5** mV
